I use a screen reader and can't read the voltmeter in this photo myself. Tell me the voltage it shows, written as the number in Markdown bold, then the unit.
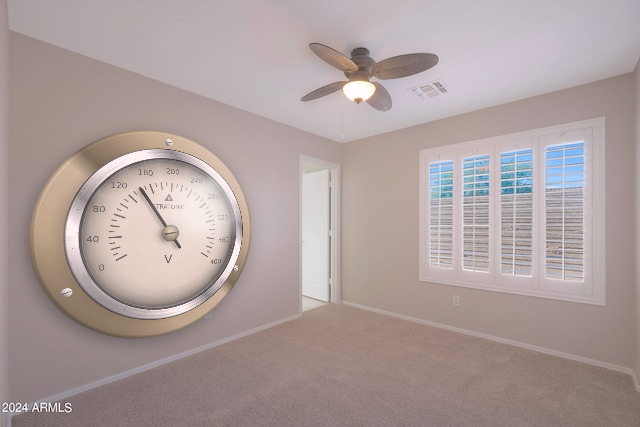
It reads **140** V
